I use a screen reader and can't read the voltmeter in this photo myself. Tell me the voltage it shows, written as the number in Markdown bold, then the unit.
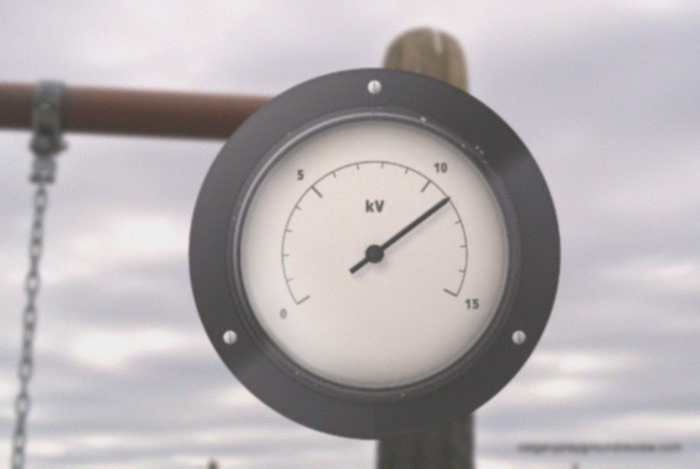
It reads **11** kV
